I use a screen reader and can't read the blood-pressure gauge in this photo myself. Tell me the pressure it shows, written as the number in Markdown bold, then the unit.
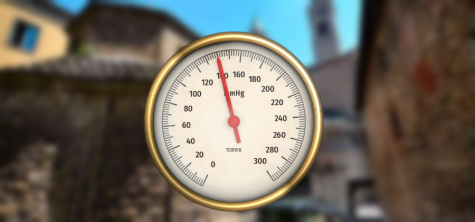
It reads **140** mmHg
